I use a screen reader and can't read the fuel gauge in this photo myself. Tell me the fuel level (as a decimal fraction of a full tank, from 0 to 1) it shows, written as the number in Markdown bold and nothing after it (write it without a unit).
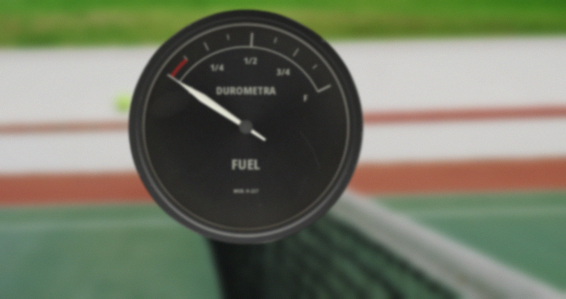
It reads **0**
